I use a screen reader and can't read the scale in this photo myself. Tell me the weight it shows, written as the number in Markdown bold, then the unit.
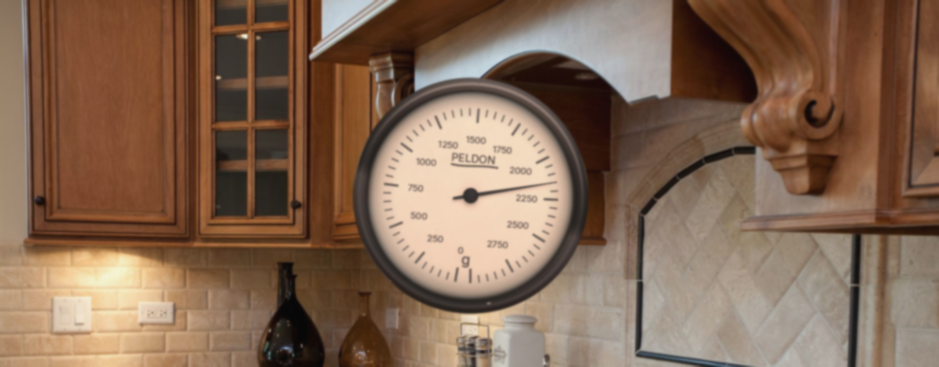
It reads **2150** g
